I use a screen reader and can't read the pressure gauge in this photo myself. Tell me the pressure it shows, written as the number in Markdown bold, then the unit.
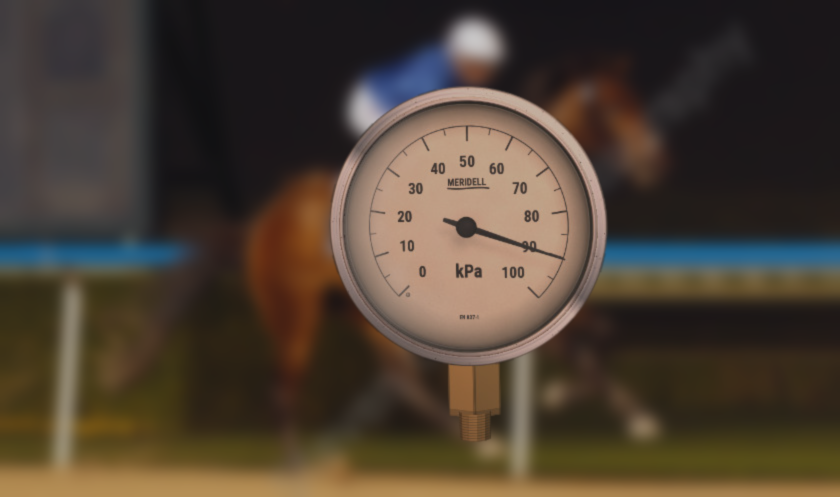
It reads **90** kPa
